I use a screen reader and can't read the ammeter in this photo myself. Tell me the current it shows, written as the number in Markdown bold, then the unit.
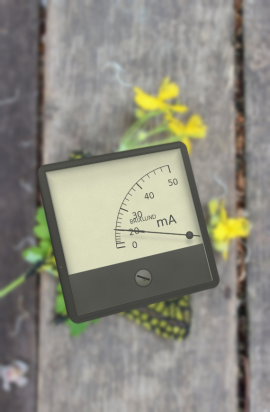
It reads **20** mA
